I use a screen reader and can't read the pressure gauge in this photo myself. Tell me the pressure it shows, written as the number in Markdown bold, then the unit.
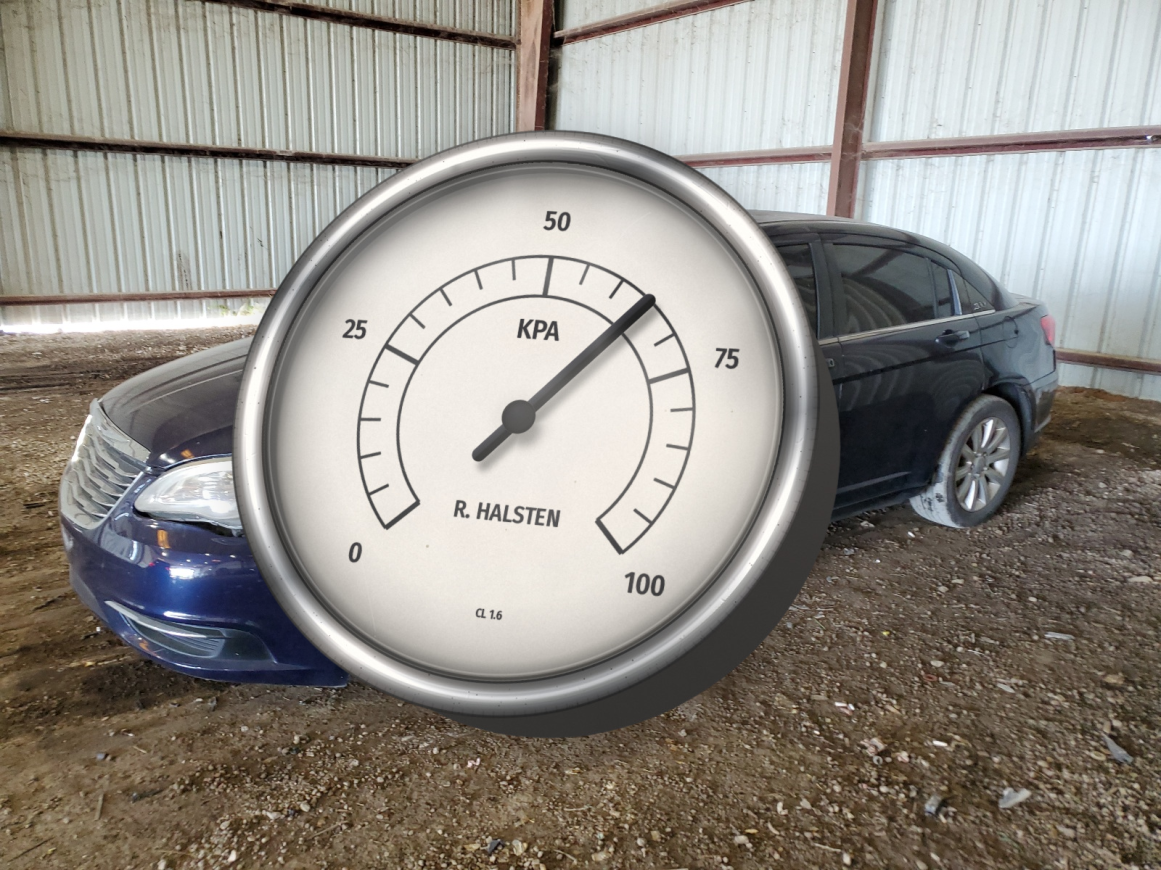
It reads **65** kPa
